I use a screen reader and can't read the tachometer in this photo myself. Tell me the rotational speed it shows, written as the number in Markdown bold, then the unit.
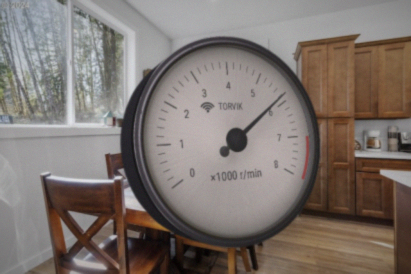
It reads **5800** rpm
